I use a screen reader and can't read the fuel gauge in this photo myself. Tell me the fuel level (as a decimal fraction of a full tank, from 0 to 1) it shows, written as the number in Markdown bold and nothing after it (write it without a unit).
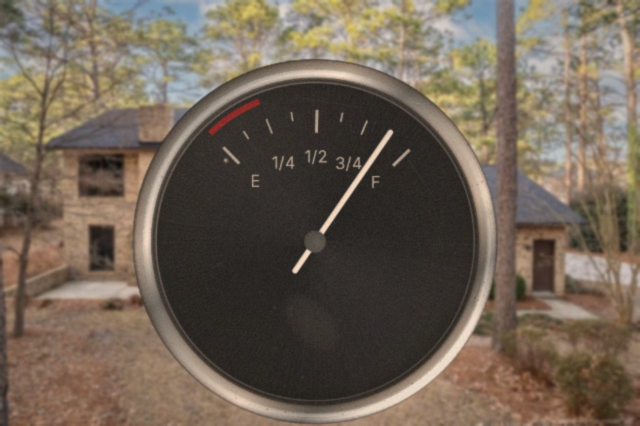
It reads **0.875**
